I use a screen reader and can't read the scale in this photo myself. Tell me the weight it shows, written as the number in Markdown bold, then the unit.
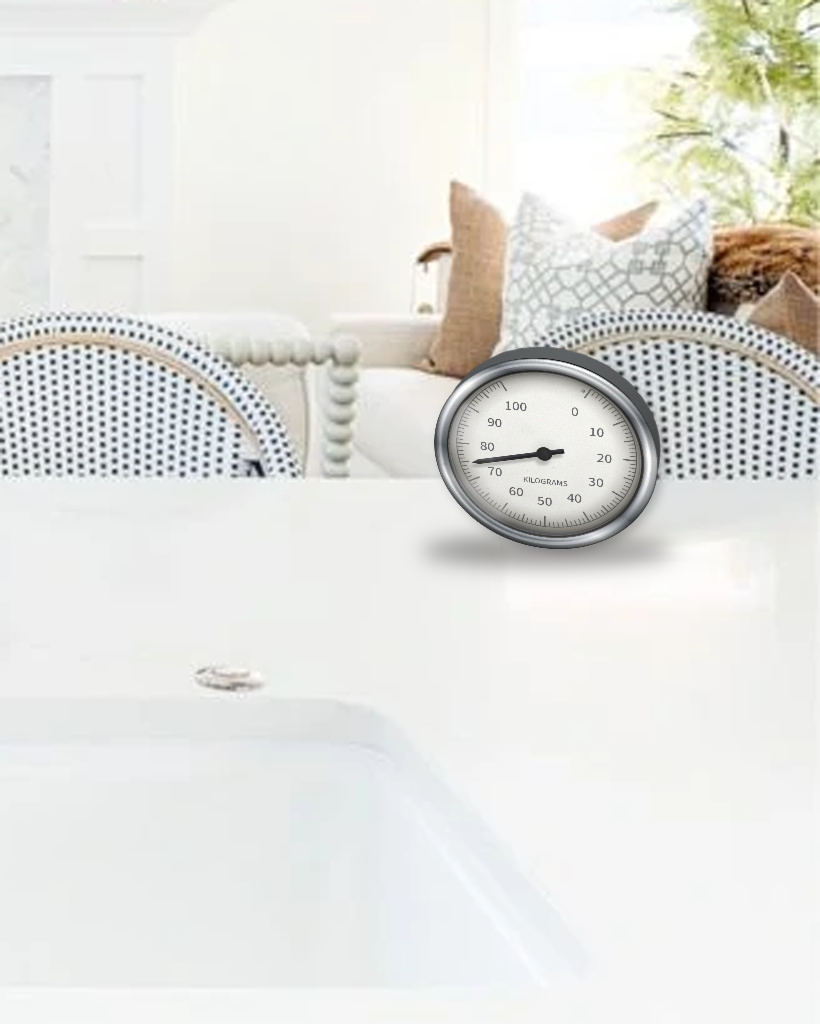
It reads **75** kg
